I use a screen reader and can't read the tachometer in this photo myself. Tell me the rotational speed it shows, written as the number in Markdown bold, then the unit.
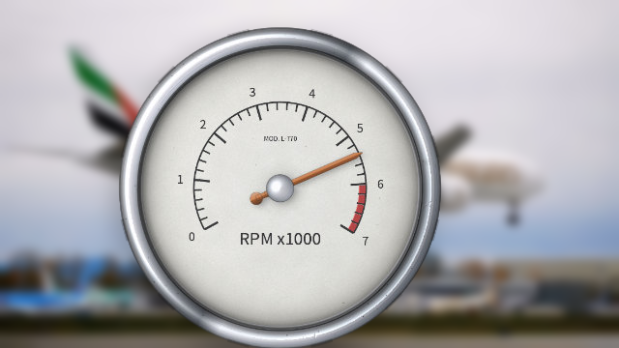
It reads **5400** rpm
